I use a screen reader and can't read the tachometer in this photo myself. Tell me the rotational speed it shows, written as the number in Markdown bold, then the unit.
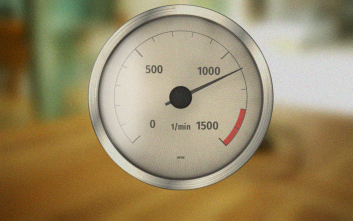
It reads **1100** rpm
